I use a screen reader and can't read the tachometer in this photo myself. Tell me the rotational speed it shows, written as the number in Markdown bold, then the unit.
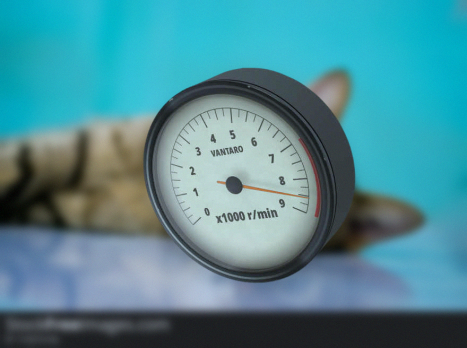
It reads **8500** rpm
